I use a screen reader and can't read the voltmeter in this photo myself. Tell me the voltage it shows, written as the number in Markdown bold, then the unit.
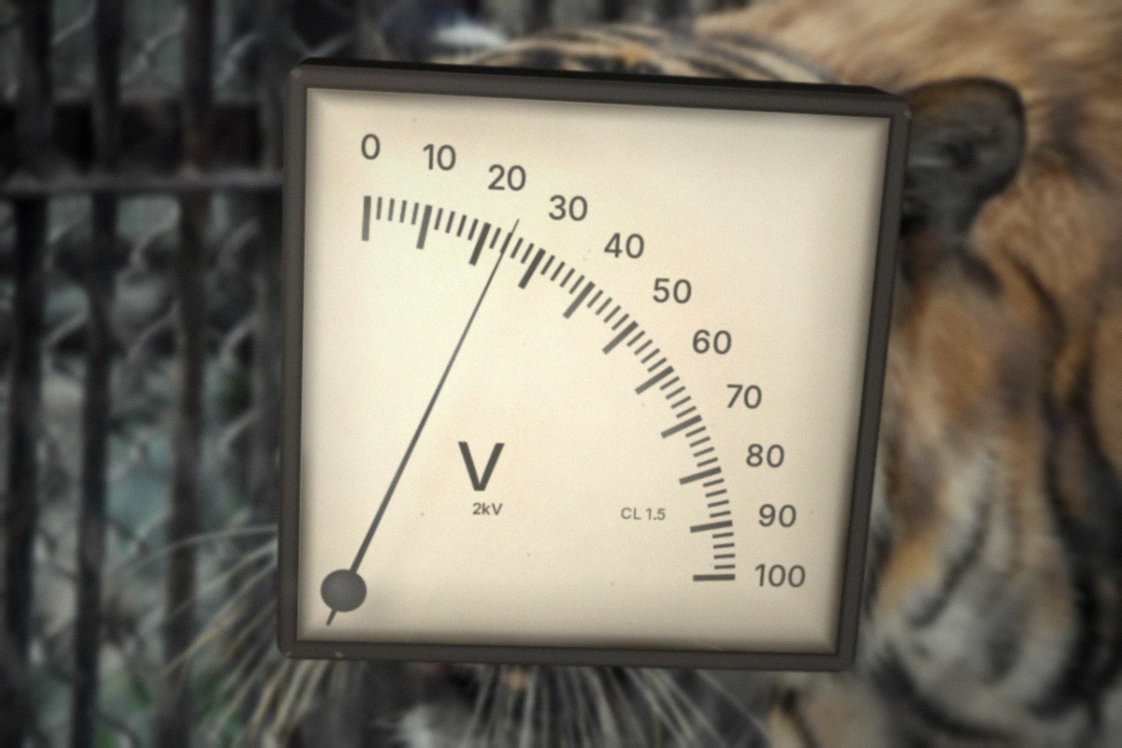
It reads **24** V
